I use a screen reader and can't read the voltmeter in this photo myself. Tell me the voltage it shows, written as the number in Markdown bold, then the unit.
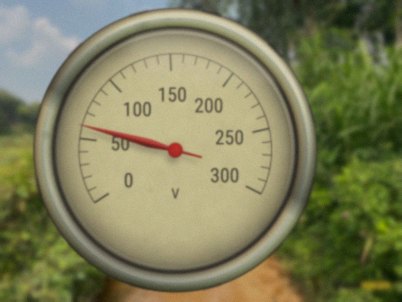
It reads **60** V
